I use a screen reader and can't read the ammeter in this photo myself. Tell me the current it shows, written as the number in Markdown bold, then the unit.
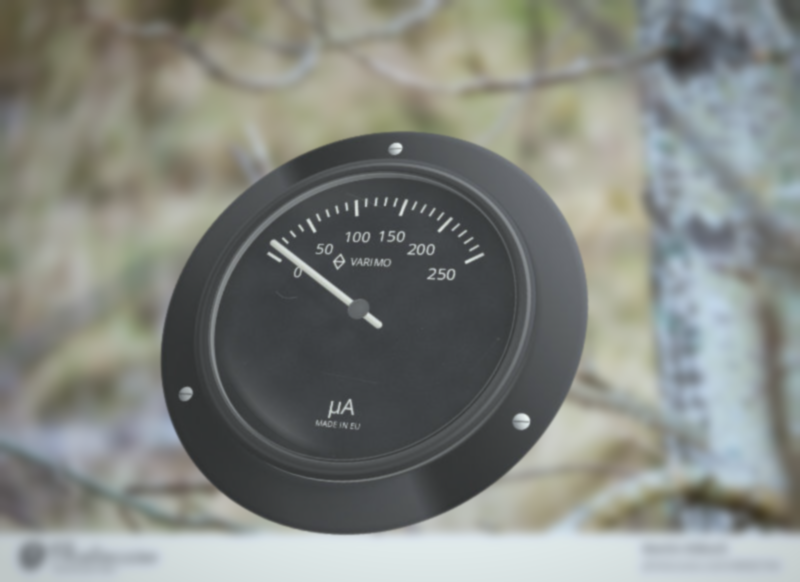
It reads **10** µA
